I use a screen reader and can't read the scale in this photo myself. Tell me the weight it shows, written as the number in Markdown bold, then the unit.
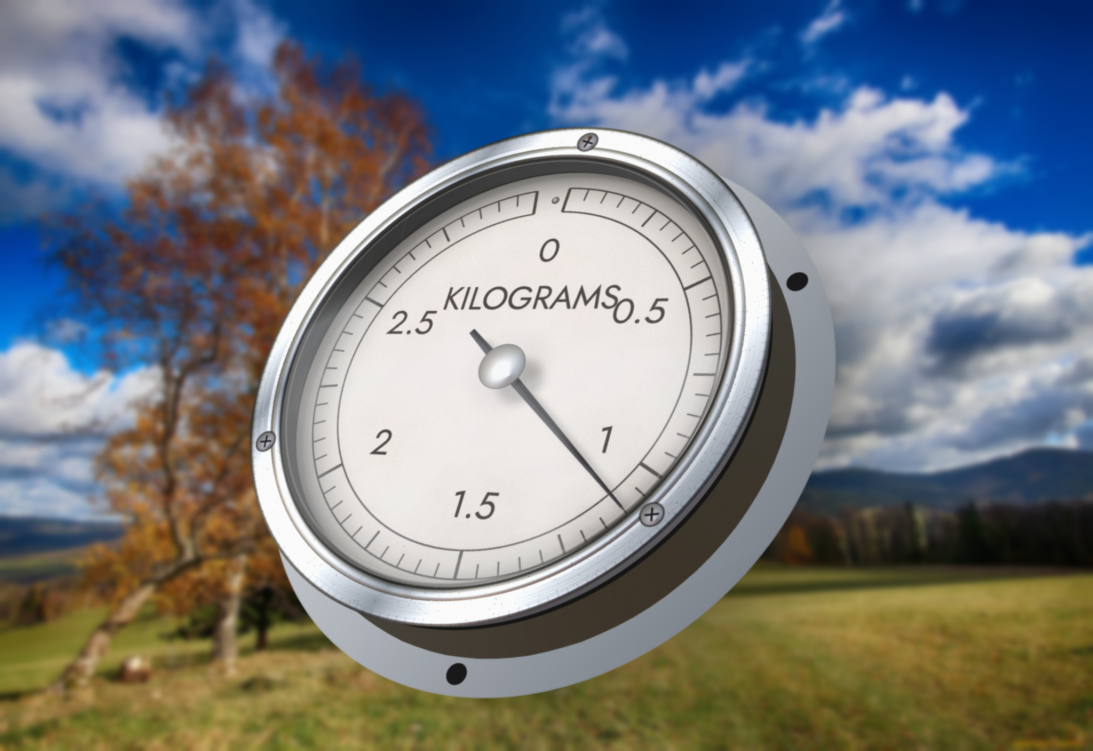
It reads **1.1** kg
